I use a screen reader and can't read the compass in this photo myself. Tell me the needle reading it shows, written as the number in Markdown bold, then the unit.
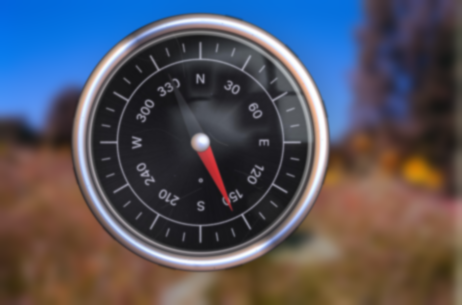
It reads **155** °
